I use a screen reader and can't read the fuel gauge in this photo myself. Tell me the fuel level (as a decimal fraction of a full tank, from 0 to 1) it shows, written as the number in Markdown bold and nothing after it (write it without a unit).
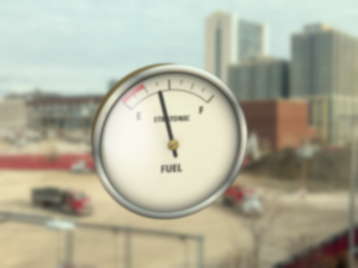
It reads **0.375**
